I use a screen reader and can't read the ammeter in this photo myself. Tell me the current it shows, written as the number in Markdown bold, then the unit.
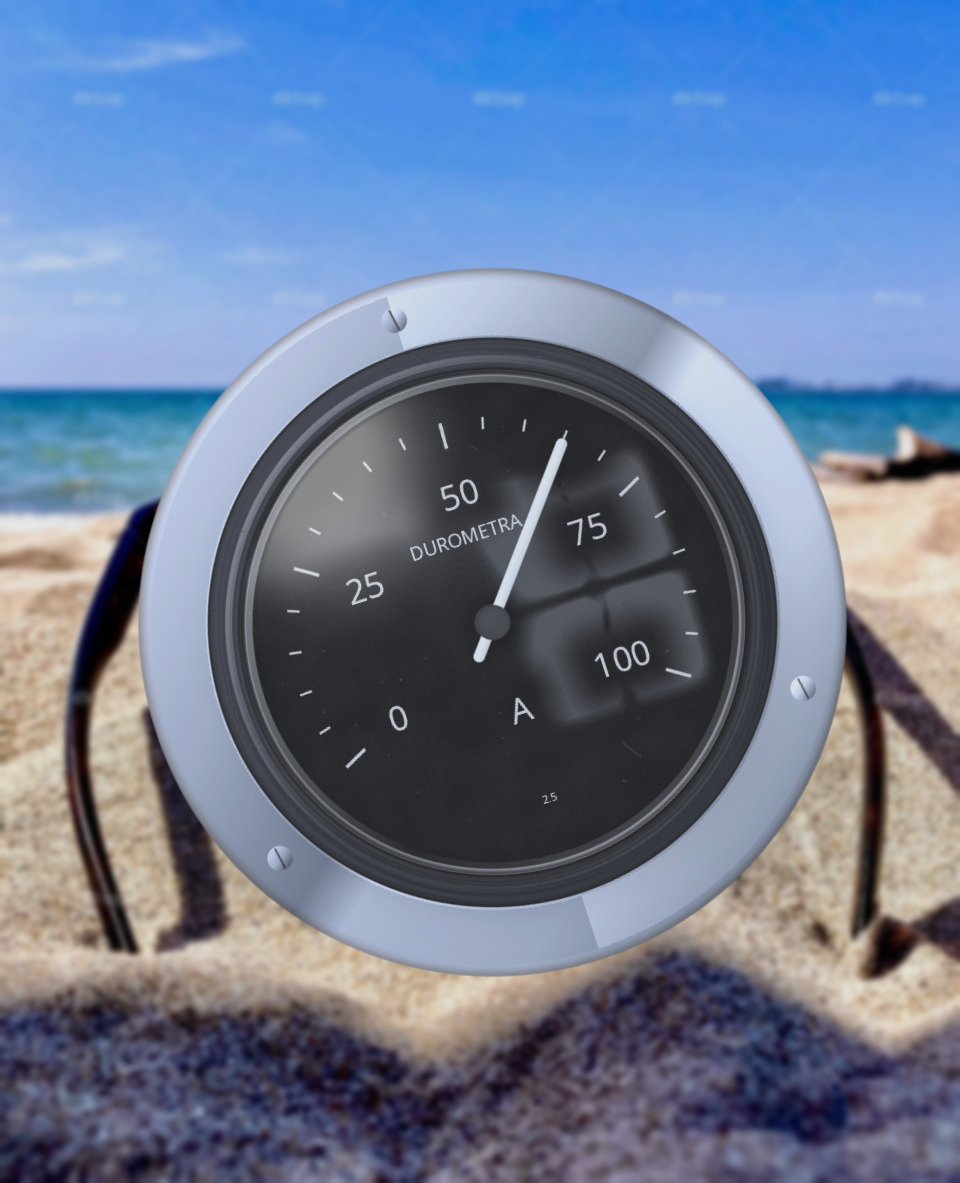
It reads **65** A
